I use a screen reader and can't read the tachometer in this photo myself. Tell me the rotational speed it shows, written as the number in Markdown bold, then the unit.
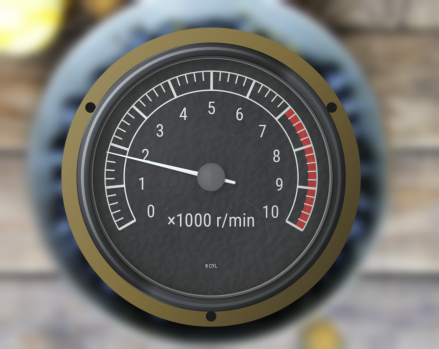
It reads **1800** rpm
